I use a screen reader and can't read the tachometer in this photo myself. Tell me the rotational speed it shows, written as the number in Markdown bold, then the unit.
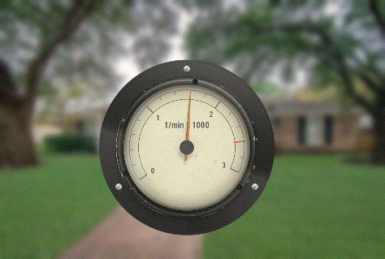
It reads **1600** rpm
